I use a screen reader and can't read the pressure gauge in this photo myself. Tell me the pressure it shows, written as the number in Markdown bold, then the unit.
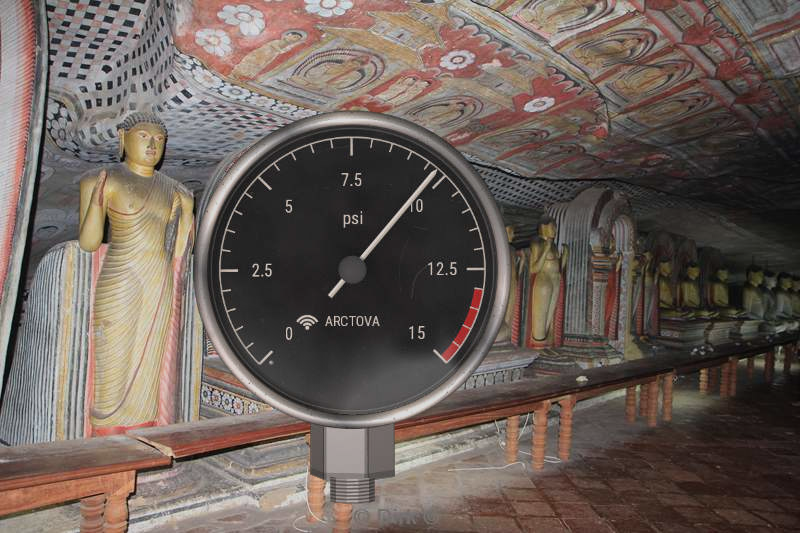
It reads **9.75** psi
